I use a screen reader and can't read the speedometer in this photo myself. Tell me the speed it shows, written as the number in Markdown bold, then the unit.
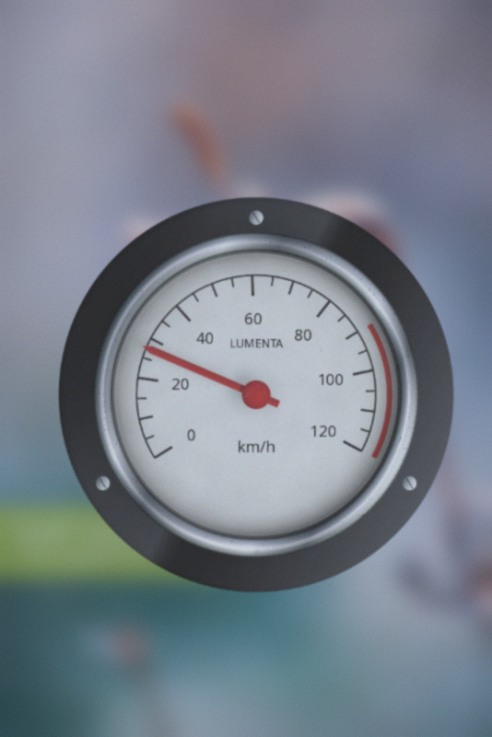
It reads **27.5** km/h
